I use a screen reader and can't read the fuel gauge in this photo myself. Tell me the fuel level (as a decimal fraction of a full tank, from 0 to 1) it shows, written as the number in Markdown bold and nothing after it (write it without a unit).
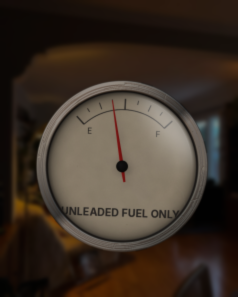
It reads **0.375**
